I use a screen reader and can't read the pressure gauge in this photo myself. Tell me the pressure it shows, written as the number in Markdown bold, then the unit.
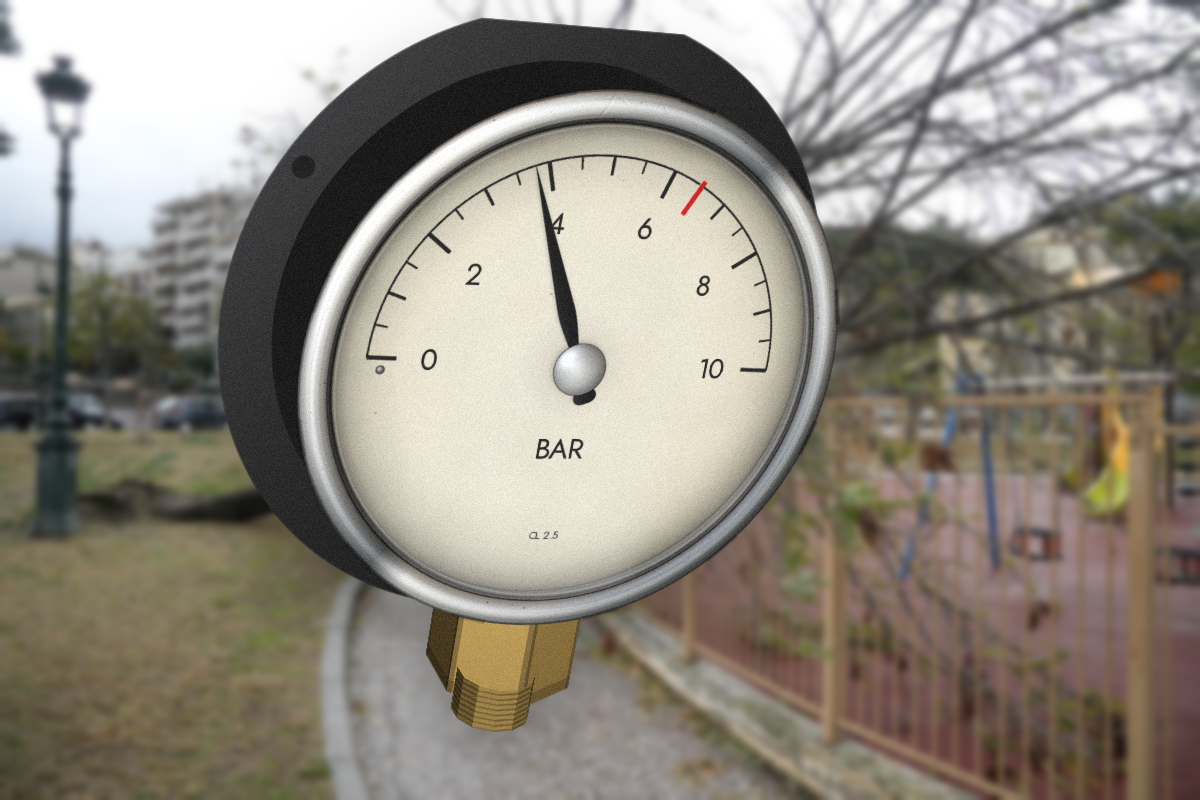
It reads **3.75** bar
